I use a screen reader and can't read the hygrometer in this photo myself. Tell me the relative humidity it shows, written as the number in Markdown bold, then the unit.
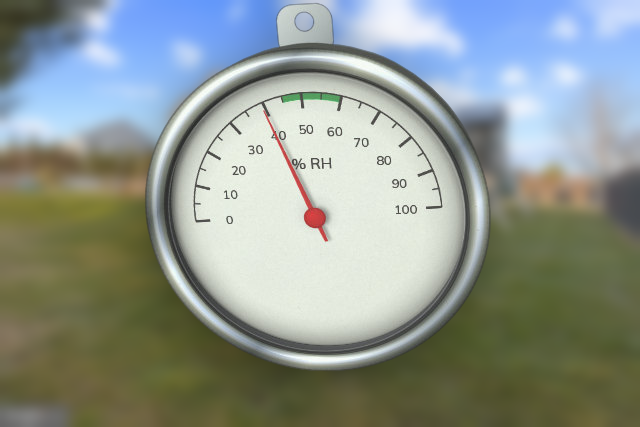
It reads **40** %
